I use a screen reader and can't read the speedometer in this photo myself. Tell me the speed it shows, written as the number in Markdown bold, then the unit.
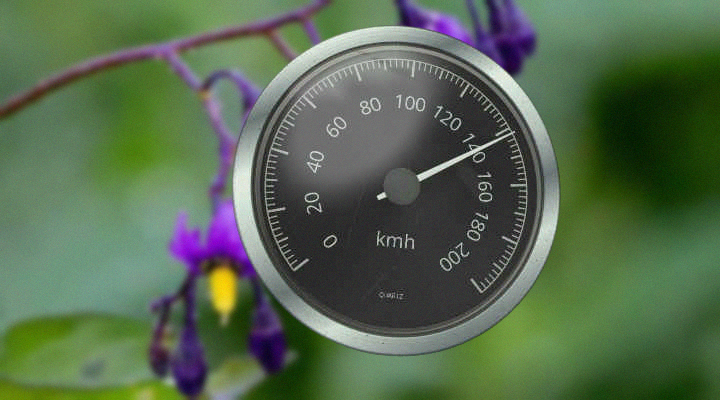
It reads **142** km/h
